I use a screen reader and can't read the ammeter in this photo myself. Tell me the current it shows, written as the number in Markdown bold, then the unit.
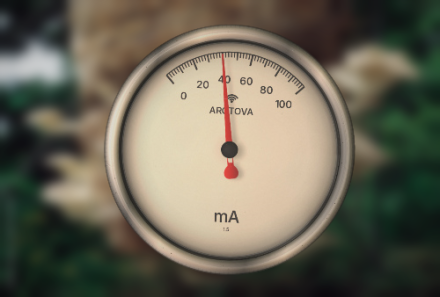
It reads **40** mA
